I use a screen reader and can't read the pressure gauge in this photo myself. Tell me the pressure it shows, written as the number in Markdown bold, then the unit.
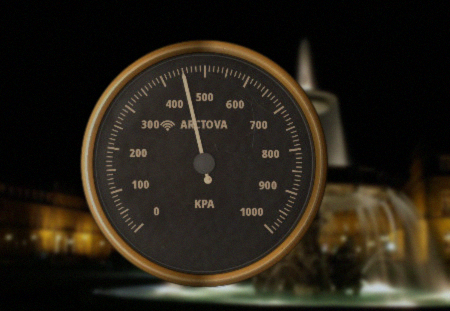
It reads **450** kPa
